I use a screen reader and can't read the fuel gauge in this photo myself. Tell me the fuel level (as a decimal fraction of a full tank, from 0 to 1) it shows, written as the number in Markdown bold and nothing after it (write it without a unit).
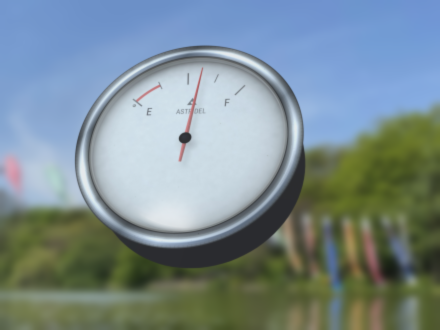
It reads **0.625**
